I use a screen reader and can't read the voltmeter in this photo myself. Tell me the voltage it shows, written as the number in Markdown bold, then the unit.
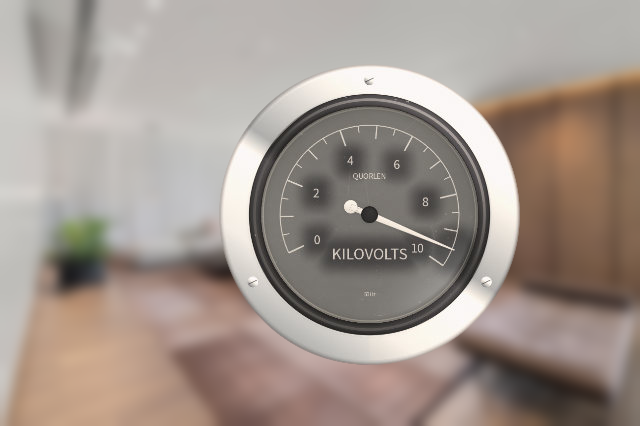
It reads **9.5** kV
